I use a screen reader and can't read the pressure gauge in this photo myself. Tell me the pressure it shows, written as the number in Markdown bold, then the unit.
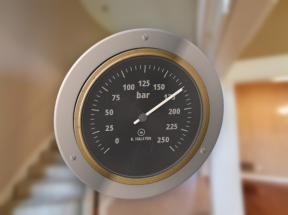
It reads **175** bar
